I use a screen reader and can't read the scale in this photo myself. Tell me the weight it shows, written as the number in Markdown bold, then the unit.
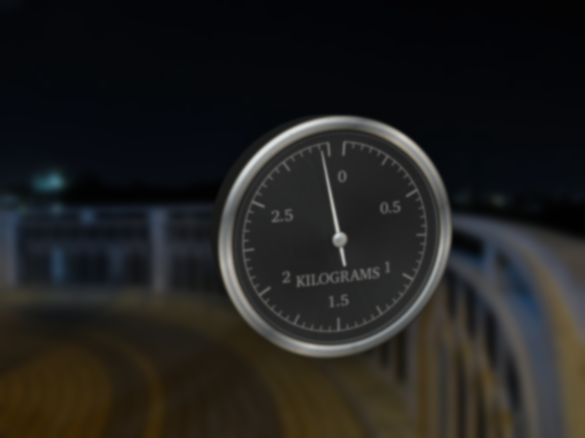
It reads **2.95** kg
